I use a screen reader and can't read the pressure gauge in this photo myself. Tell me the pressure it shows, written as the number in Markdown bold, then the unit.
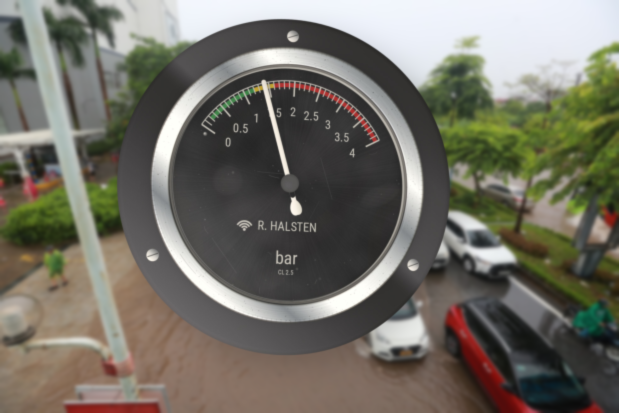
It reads **1.4** bar
